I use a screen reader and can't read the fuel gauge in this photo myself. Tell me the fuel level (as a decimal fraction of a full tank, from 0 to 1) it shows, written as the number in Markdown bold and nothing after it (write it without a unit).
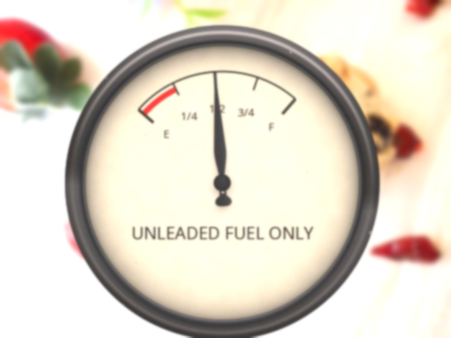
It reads **0.5**
